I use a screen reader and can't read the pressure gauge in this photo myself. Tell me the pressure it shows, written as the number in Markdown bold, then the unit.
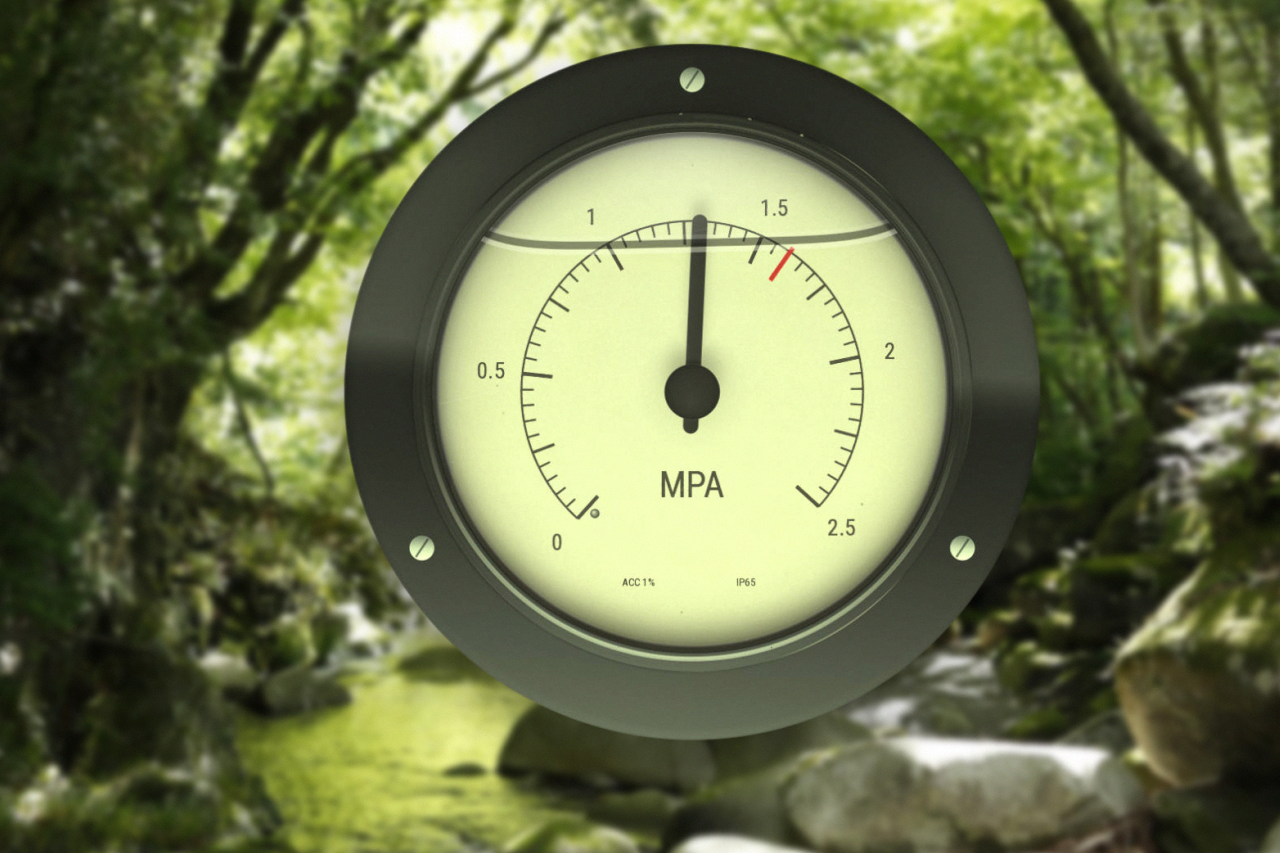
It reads **1.3** MPa
